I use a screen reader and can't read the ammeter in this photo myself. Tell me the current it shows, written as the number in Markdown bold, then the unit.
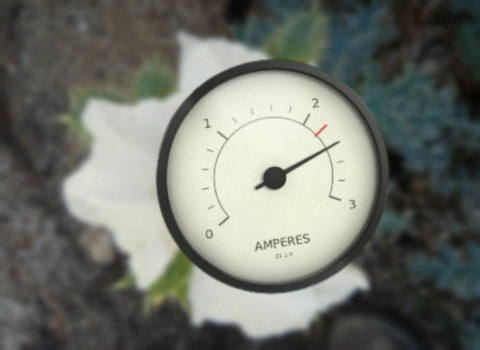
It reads **2.4** A
